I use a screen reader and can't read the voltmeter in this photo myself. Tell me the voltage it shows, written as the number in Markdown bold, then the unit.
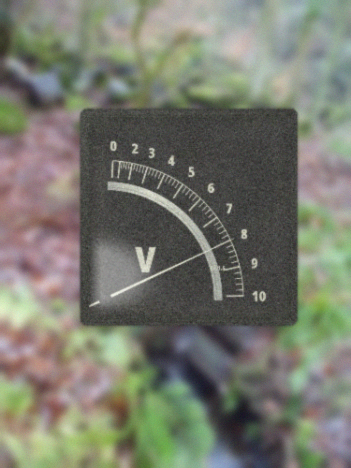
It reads **8** V
